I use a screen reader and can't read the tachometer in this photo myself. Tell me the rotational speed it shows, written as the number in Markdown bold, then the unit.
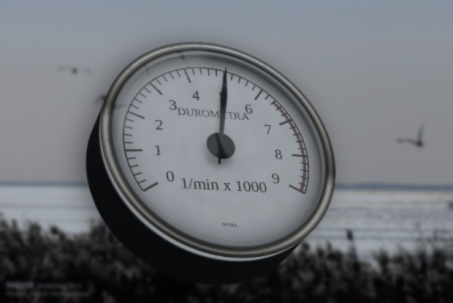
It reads **5000** rpm
